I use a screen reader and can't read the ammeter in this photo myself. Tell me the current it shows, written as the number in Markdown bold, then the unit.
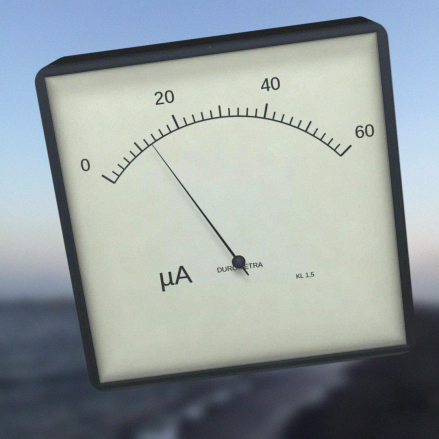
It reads **13** µA
